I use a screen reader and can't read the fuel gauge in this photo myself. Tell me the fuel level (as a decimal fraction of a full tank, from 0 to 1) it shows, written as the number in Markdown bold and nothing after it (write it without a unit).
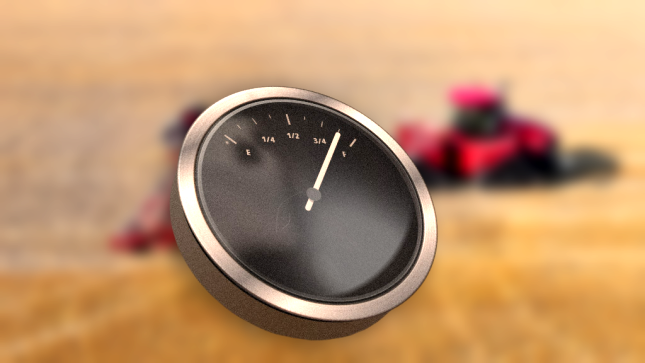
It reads **0.875**
